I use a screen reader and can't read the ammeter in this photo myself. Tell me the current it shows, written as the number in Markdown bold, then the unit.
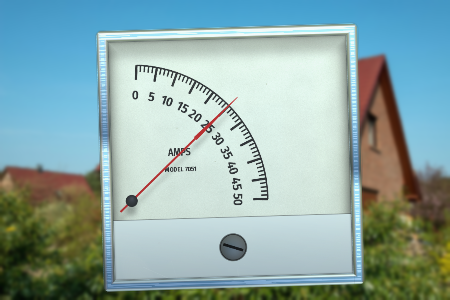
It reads **25** A
